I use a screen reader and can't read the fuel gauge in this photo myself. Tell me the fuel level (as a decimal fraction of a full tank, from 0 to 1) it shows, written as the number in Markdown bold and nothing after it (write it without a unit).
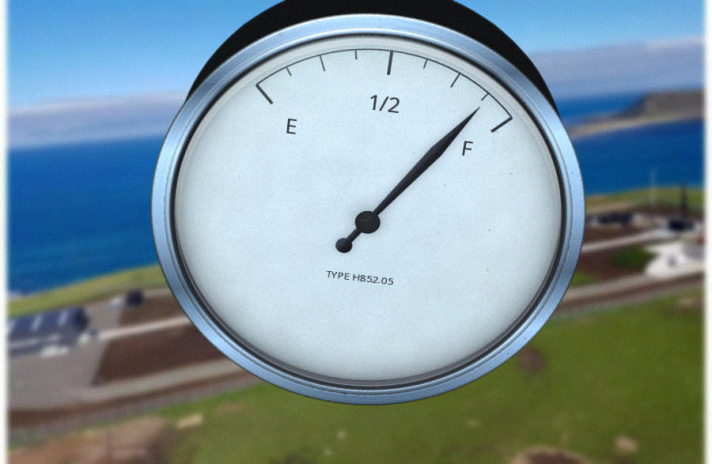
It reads **0.875**
